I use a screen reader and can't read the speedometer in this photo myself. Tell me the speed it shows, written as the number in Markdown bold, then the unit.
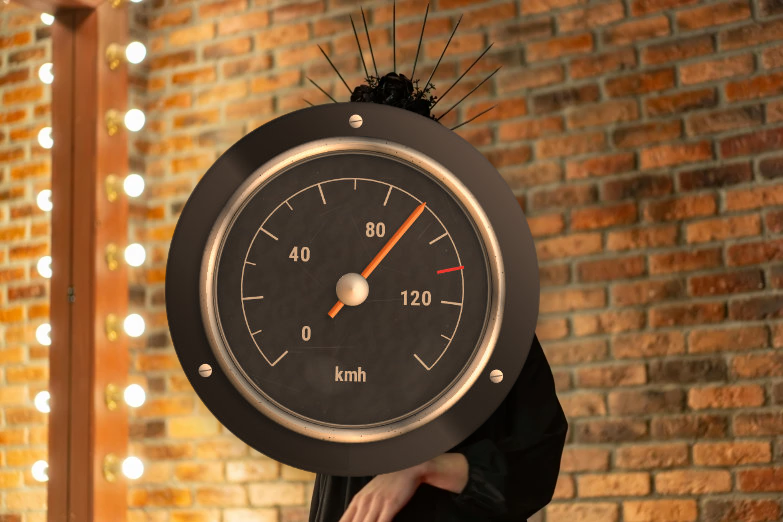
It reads **90** km/h
